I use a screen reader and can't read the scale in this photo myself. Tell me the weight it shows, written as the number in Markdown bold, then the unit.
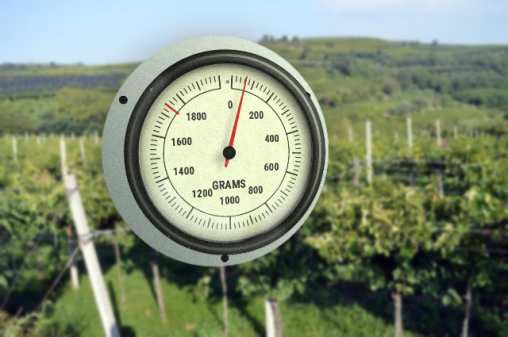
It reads **60** g
